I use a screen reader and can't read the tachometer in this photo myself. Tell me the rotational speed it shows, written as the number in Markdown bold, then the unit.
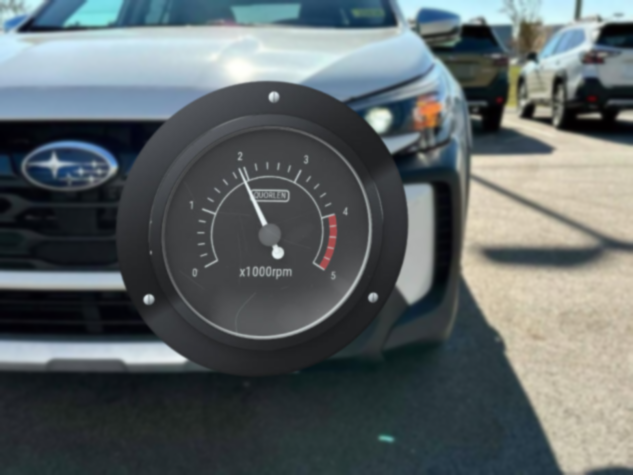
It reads **1900** rpm
